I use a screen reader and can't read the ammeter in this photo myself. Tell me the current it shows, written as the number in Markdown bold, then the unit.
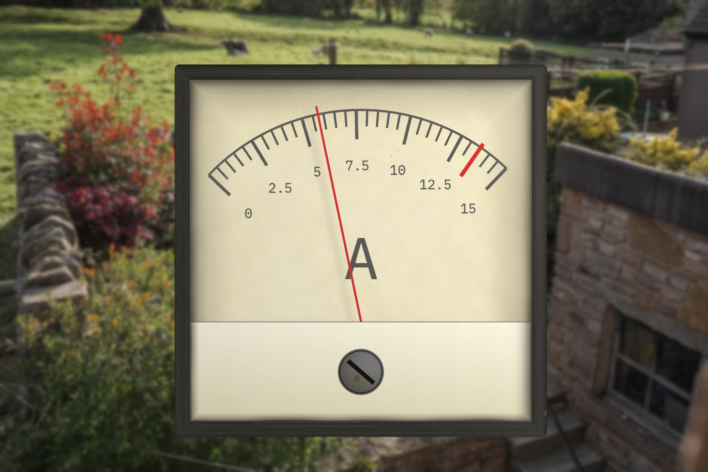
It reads **5.75** A
